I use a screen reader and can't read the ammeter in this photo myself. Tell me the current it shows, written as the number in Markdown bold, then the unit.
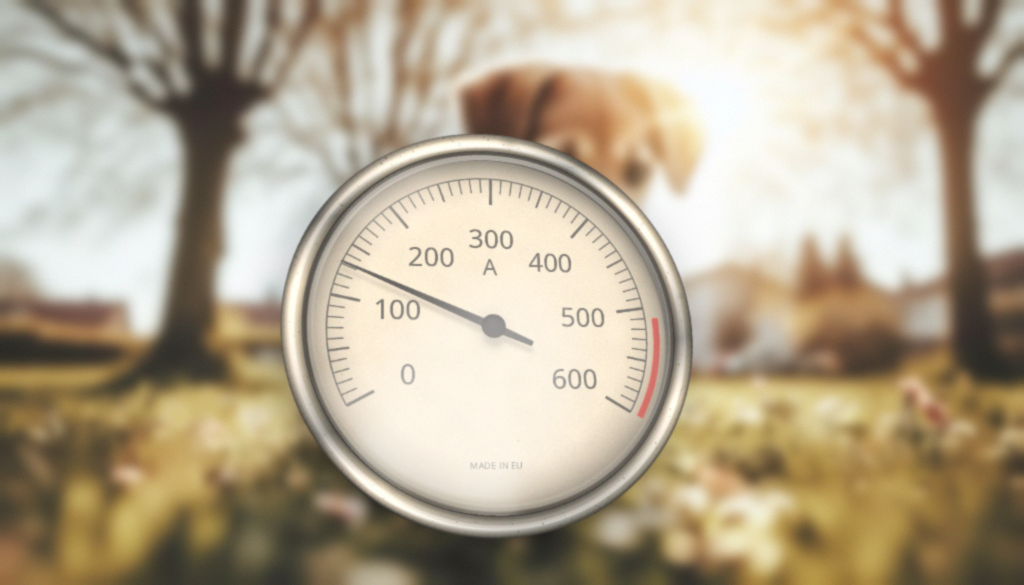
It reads **130** A
